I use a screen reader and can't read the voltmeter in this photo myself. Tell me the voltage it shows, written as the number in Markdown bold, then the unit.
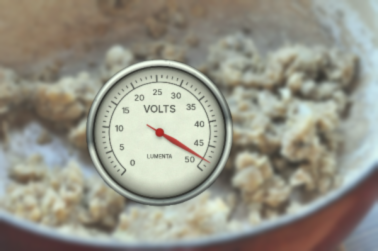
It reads **48** V
